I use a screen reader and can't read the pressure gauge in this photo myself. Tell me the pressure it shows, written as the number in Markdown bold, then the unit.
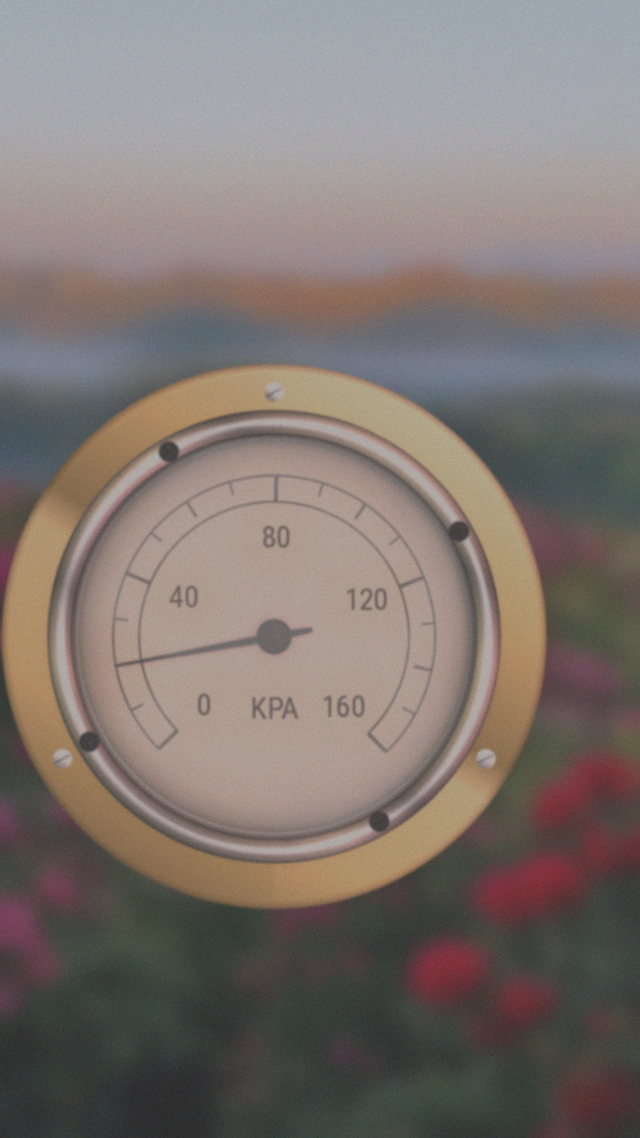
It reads **20** kPa
